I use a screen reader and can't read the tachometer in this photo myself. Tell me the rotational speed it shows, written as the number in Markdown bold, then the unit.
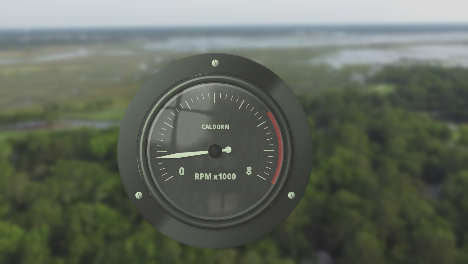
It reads **800** rpm
